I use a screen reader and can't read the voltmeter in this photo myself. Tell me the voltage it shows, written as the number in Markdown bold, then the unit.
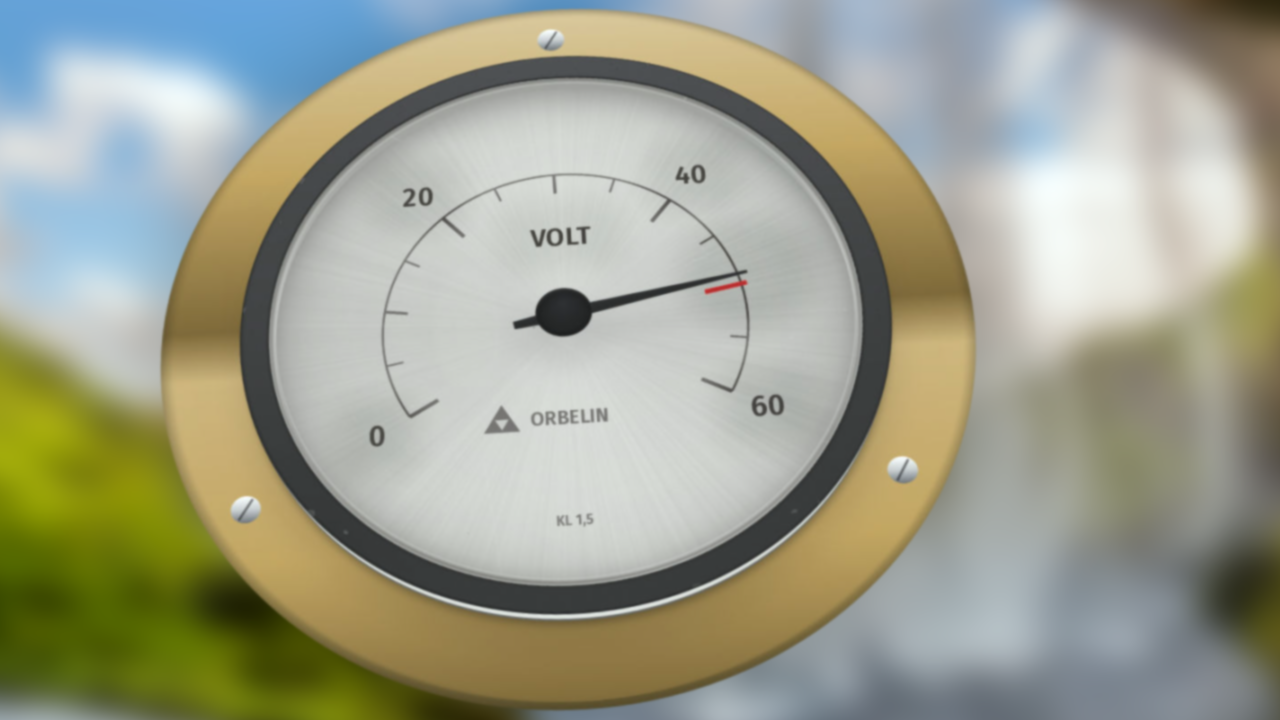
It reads **50** V
